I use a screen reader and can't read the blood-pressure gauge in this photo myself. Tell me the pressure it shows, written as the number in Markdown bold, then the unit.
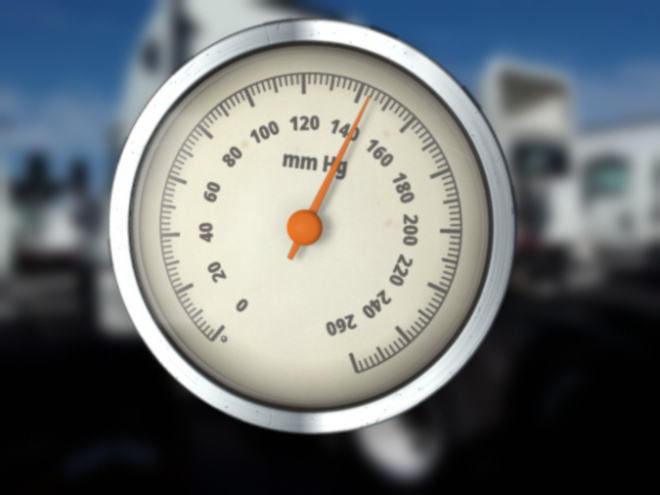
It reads **144** mmHg
